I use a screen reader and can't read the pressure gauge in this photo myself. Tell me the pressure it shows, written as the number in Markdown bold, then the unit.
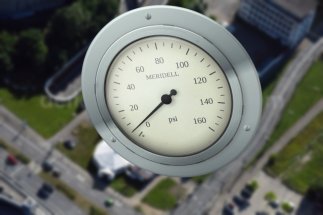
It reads **5** psi
